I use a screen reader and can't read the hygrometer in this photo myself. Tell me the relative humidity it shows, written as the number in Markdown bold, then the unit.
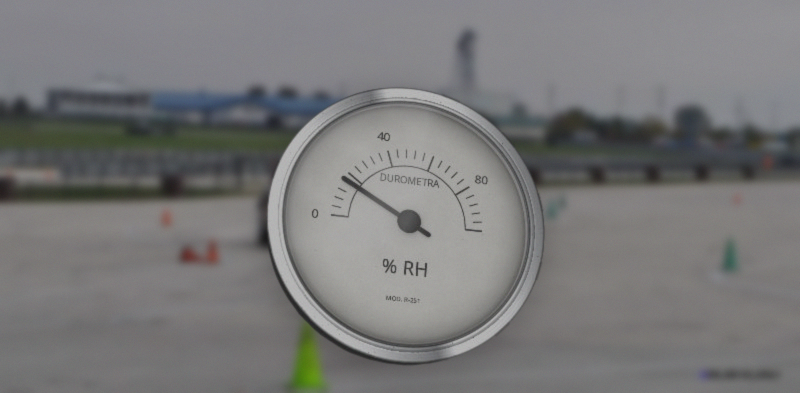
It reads **16** %
